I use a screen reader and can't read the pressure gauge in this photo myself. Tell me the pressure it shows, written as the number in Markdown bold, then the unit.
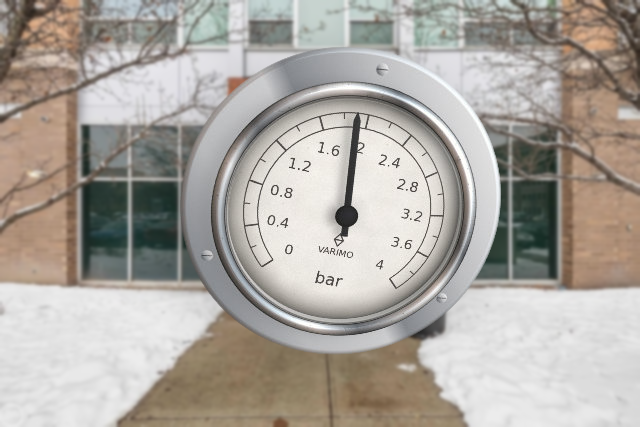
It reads **1.9** bar
